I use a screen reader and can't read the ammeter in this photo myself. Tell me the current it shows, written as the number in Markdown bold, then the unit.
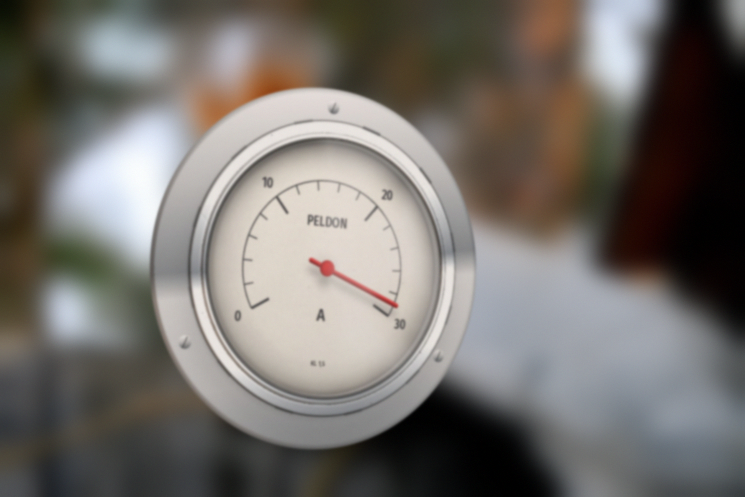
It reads **29** A
